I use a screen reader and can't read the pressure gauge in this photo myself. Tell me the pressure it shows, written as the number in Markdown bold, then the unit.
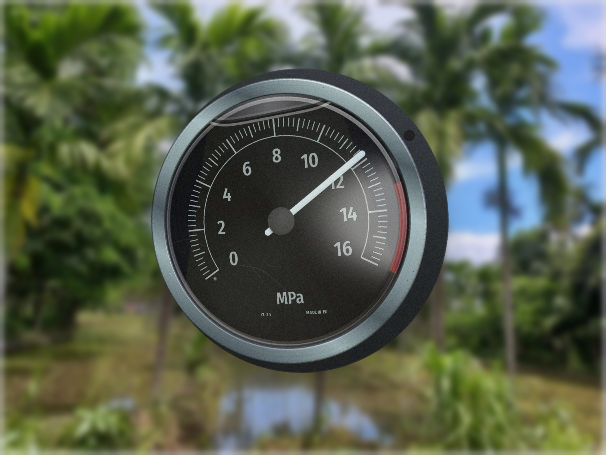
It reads **11.8** MPa
